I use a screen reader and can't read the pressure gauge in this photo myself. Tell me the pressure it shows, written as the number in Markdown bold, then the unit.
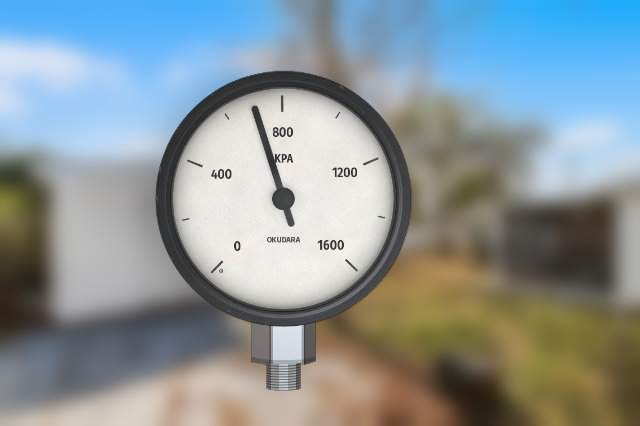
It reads **700** kPa
